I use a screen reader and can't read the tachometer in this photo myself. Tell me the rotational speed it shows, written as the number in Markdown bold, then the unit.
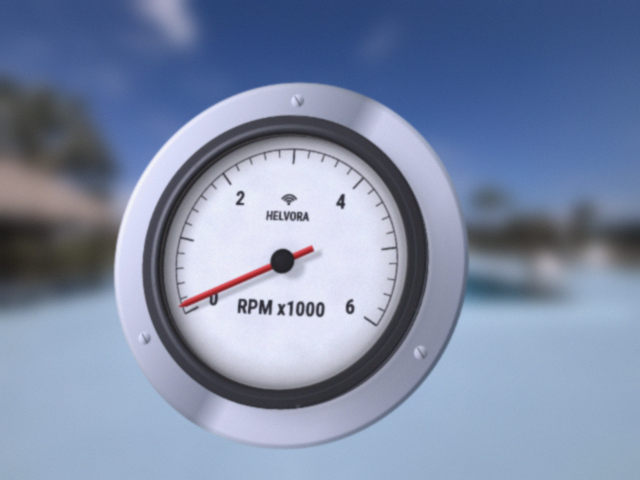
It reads **100** rpm
